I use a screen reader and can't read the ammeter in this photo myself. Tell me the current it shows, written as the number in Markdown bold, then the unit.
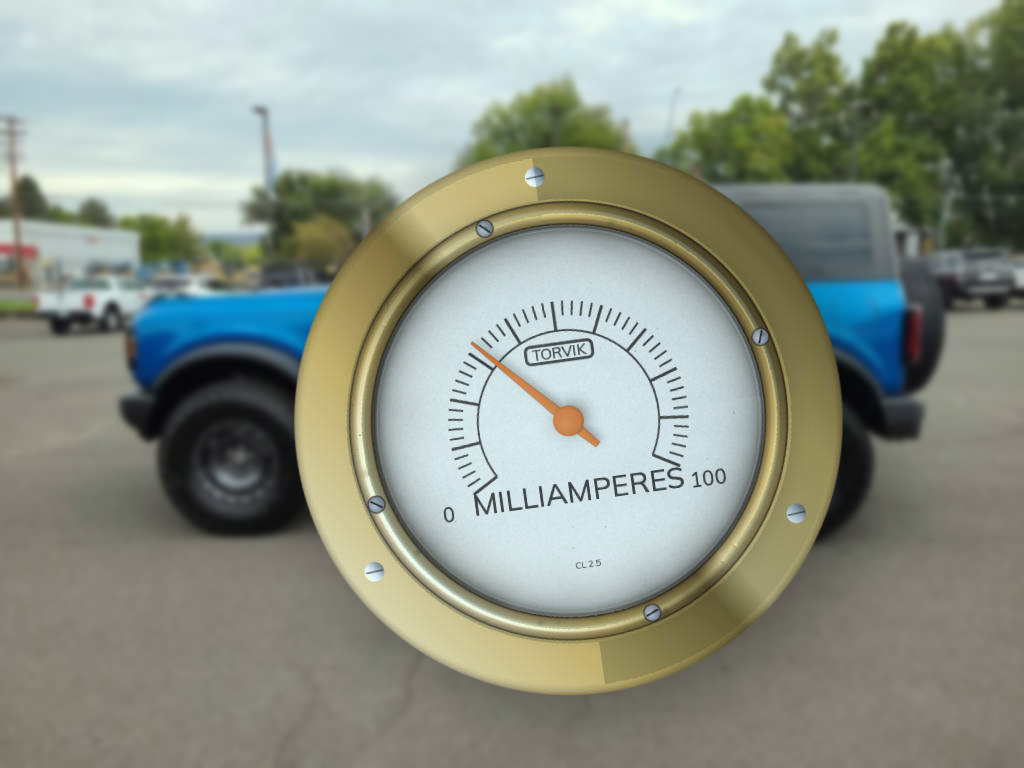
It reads **32** mA
